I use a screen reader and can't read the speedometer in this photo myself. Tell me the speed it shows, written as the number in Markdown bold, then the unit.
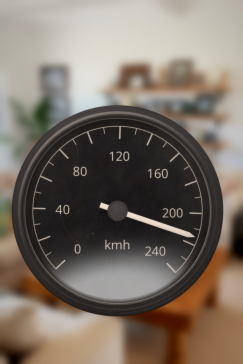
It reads **215** km/h
